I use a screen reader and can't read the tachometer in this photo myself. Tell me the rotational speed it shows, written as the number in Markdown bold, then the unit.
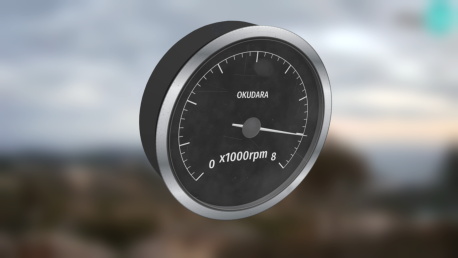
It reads **7000** rpm
